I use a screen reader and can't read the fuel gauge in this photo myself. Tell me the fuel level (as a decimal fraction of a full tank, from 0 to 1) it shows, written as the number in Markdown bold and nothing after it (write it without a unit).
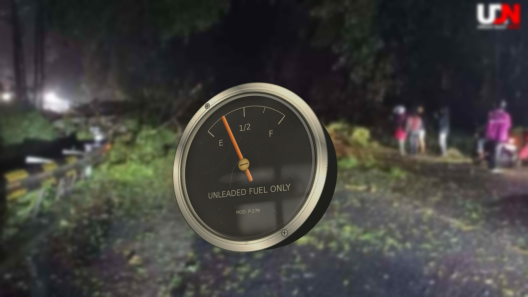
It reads **0.25**
